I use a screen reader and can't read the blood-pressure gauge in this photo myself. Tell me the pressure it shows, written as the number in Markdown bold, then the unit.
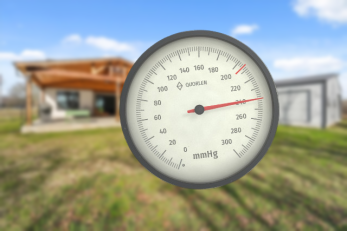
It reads **240** mmHg
